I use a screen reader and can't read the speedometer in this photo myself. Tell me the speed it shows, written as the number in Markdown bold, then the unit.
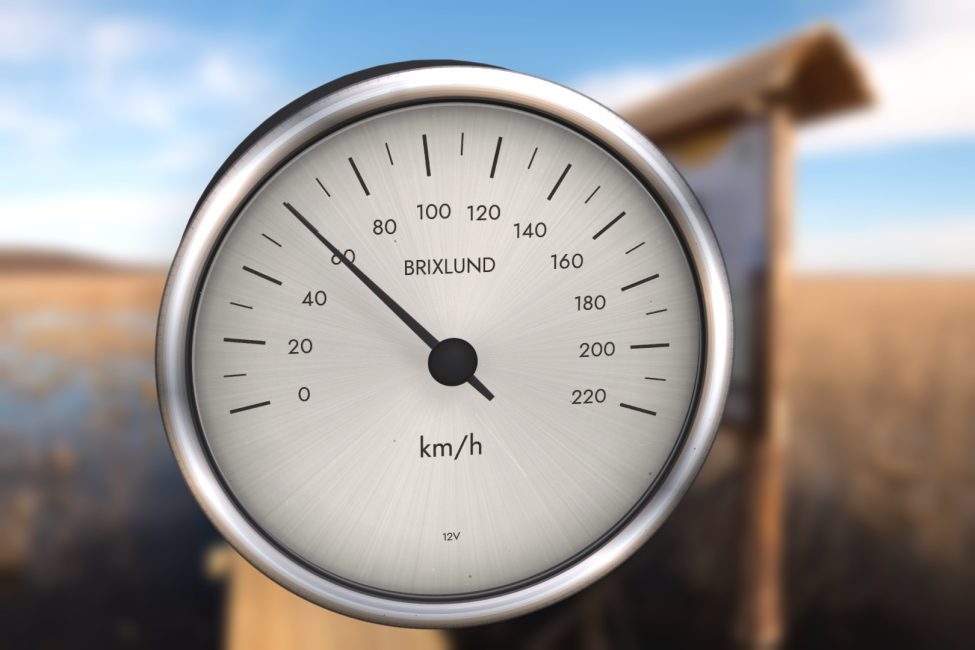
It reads **60** km/h
